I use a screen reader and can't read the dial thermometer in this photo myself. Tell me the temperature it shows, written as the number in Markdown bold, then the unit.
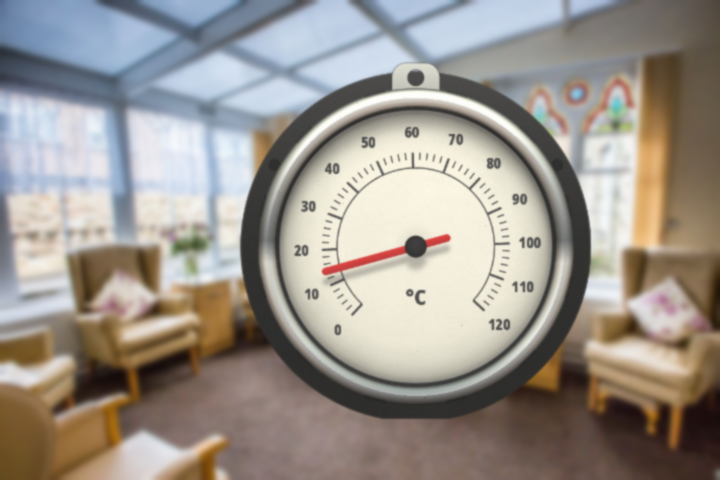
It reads **14** °C
